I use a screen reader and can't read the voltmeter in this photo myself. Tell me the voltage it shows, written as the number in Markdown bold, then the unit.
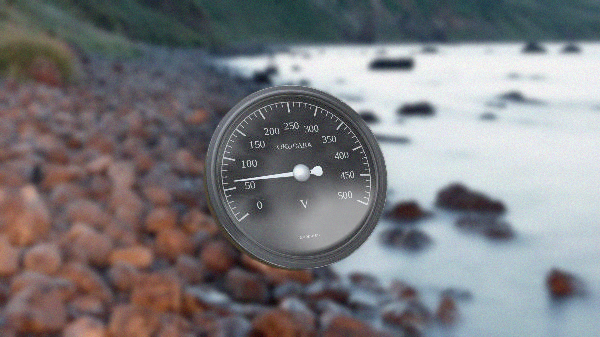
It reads **60** V
